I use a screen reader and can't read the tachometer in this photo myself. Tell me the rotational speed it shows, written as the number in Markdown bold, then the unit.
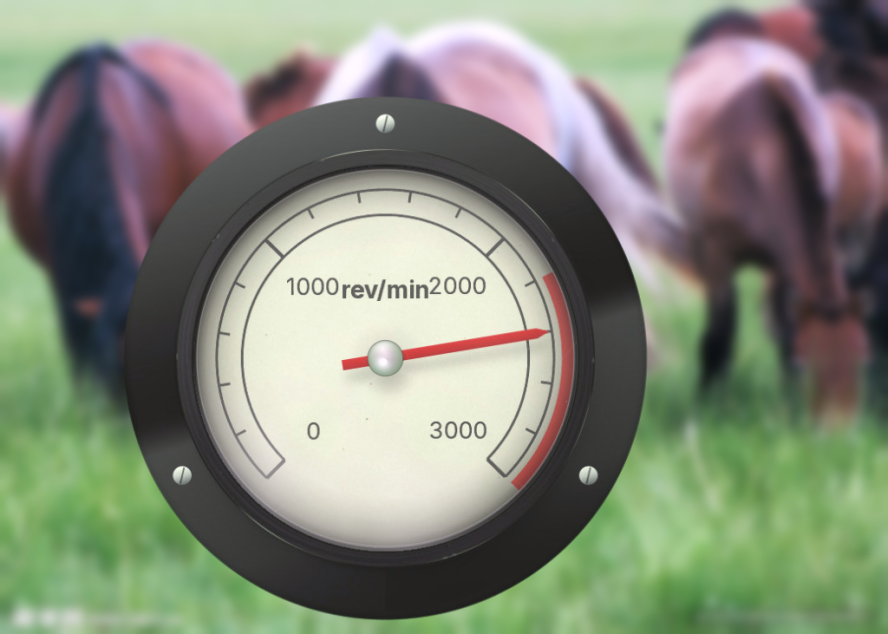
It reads **2400** rpm
